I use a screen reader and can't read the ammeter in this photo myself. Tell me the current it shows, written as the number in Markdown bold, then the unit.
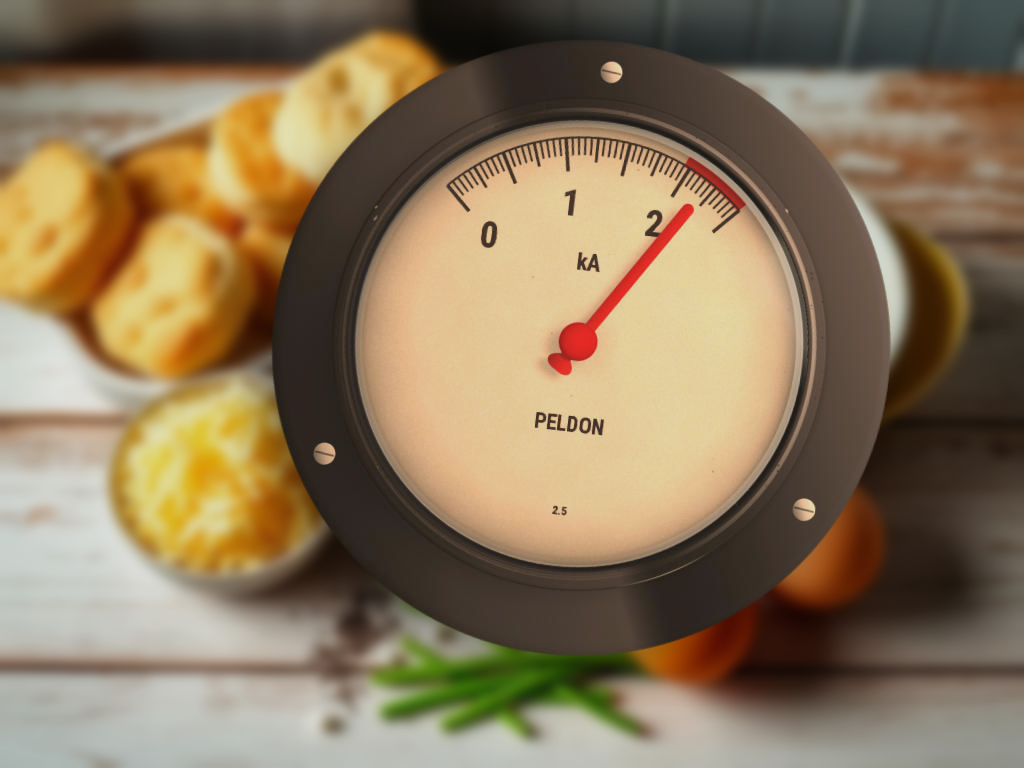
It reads **2.2** kA
